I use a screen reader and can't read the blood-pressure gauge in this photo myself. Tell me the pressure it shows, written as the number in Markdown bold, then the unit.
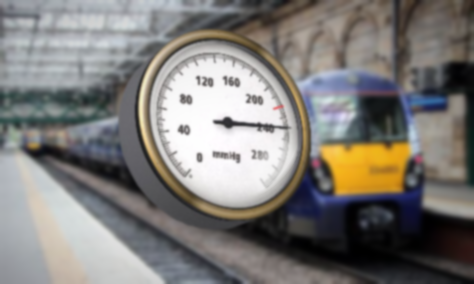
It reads **240** mmHg
